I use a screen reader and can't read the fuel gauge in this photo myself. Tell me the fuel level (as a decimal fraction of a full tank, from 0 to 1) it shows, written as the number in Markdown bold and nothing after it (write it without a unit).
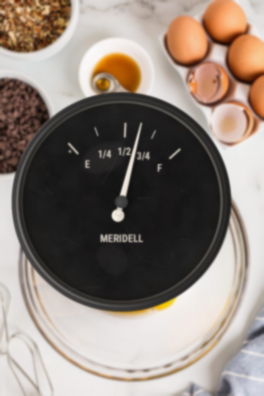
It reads **0.625**
